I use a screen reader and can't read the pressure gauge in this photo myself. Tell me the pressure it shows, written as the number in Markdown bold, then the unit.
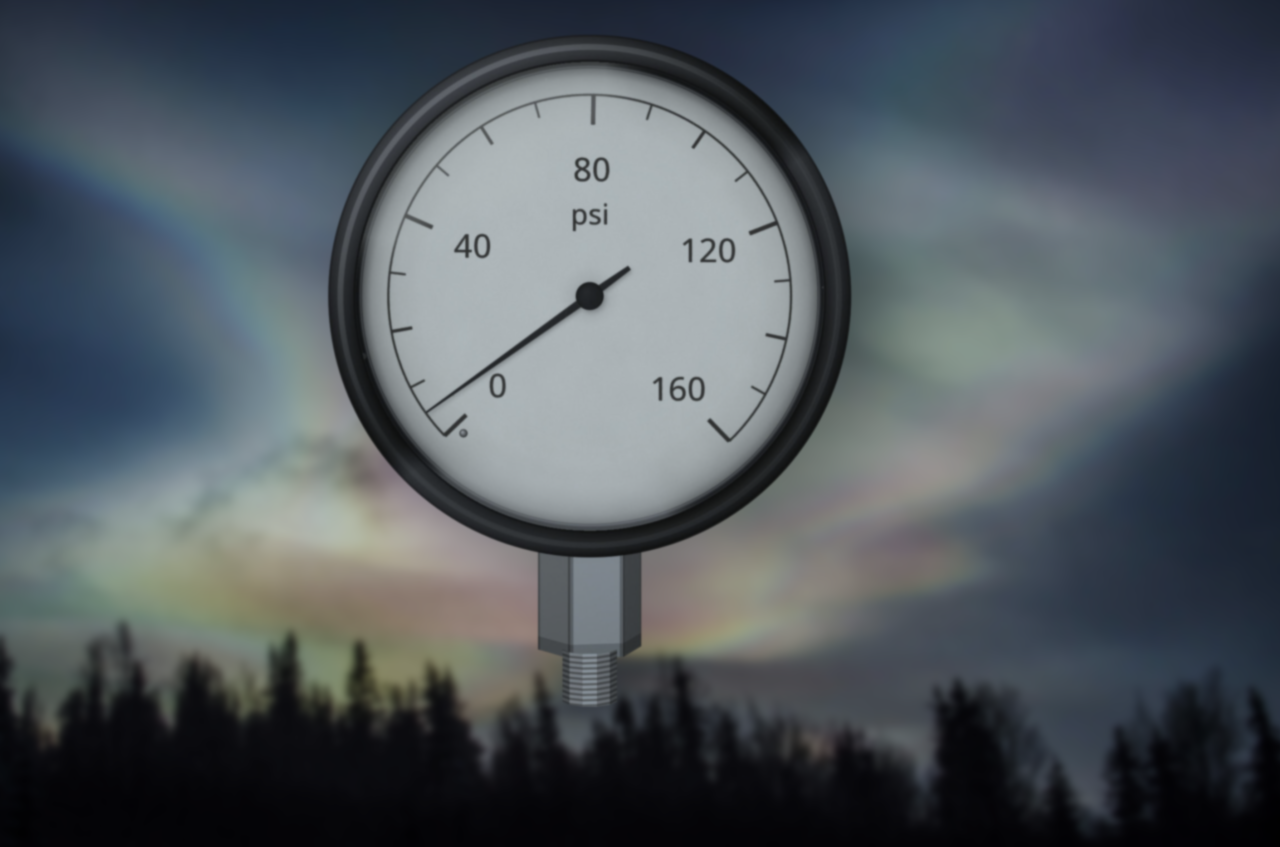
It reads **5** psi
